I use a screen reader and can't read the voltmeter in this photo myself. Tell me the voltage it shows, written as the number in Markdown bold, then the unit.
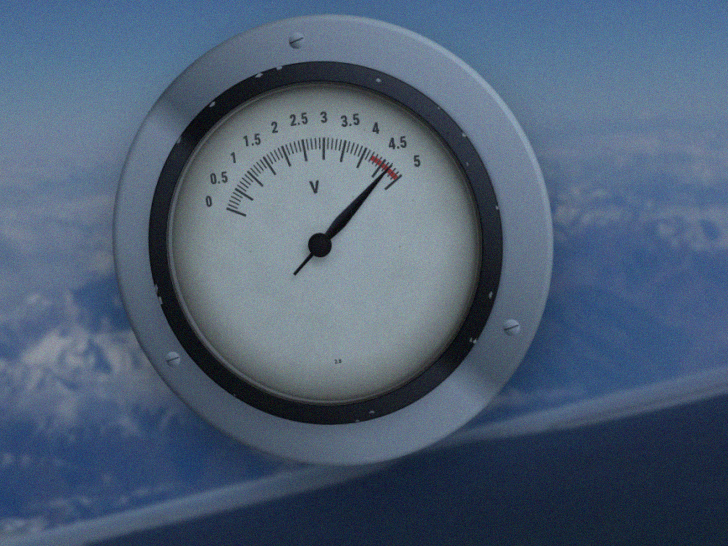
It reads **4.7** V
